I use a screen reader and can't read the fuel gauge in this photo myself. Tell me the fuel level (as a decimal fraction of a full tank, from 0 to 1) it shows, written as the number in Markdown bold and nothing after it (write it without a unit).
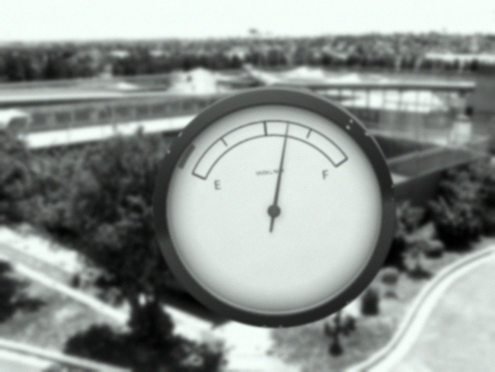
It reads **0.625**
